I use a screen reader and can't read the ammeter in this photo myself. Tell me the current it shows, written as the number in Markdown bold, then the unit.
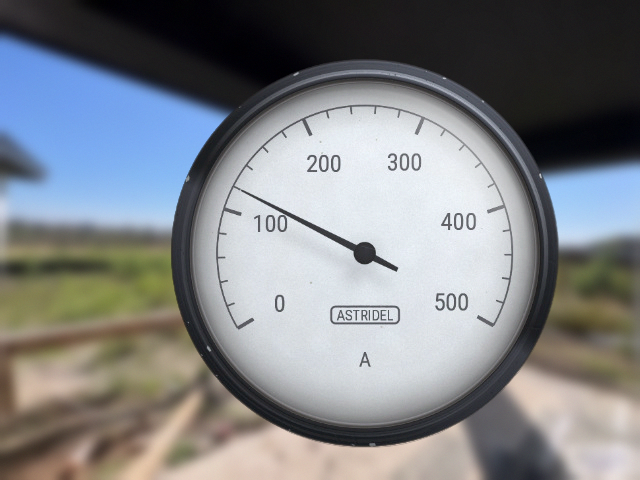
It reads **120** A
